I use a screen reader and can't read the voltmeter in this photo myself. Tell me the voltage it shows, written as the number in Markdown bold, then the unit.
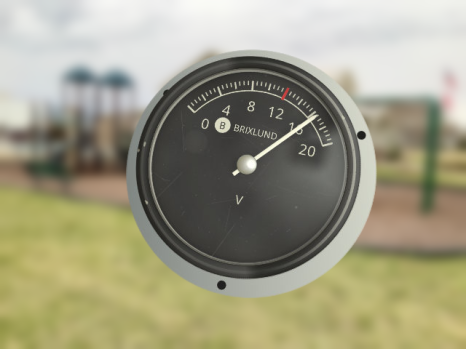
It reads **16.5** V
